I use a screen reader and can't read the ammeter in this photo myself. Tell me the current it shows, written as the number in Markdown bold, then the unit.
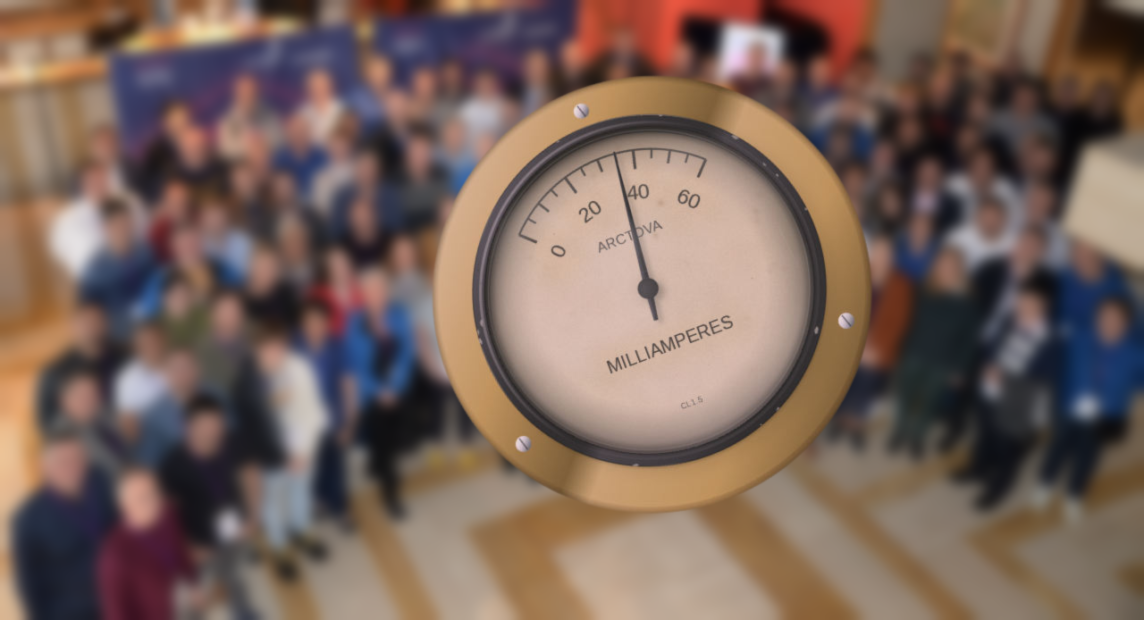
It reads **35** mA
